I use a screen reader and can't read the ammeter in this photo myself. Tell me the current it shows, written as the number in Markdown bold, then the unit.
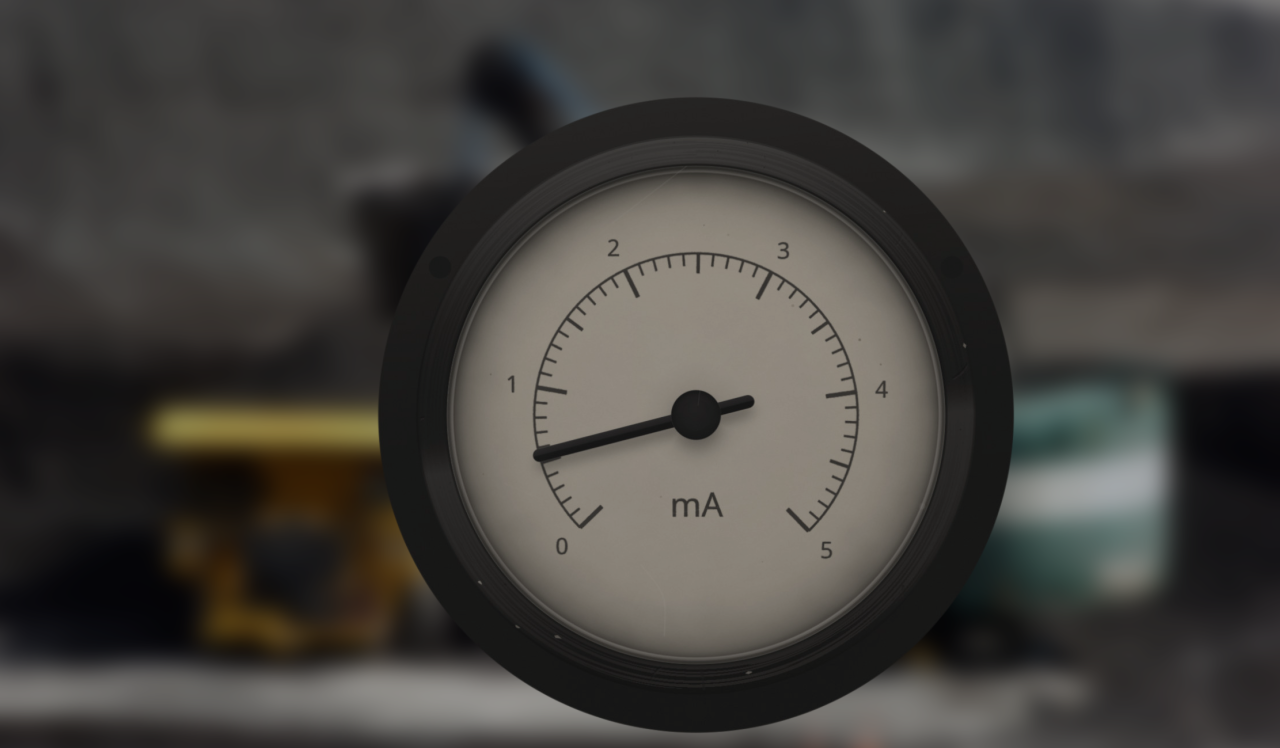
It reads **0.55** mA
